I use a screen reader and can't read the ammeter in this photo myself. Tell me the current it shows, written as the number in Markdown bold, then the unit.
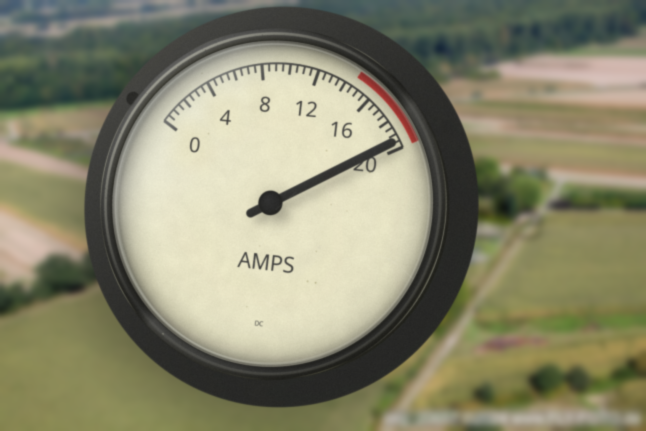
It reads **19.5** A
